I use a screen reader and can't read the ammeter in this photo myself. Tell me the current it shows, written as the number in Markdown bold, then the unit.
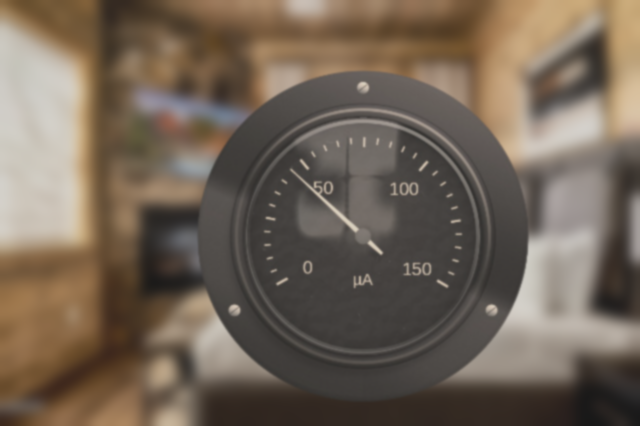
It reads **45** µA
